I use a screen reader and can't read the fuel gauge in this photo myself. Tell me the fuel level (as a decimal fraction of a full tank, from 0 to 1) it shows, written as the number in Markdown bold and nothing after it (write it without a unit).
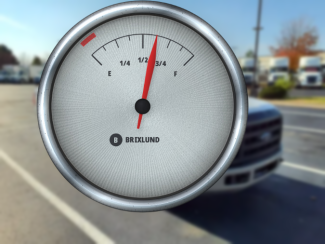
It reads **0.625**
